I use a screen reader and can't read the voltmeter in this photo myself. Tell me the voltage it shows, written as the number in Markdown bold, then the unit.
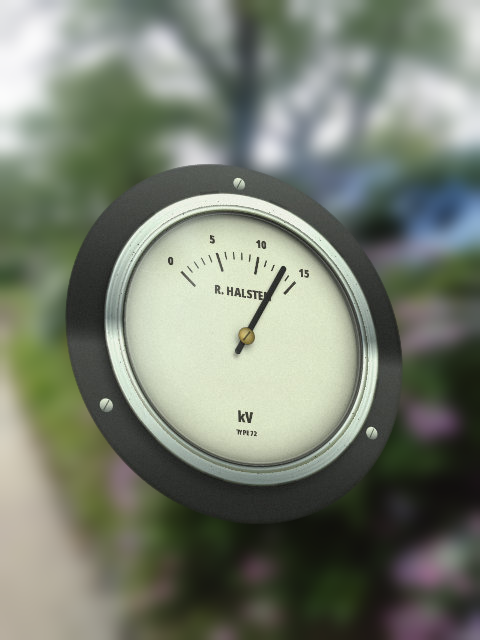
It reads **13** kV
